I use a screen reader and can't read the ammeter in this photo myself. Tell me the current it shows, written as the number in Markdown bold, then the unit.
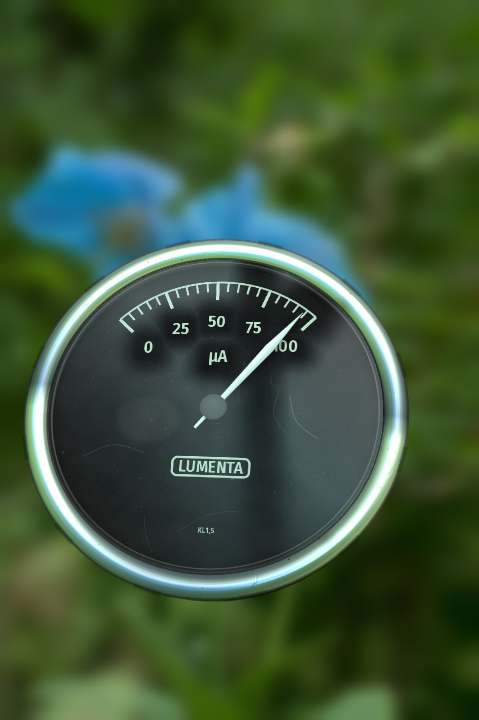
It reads **95** µA
